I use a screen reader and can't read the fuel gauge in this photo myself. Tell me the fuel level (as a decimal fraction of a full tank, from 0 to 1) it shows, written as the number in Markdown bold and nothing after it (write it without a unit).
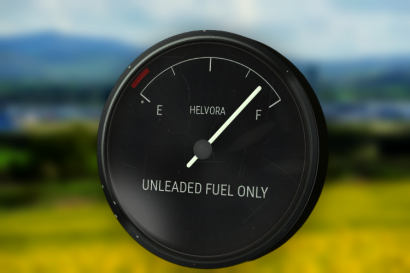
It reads **0.875**
